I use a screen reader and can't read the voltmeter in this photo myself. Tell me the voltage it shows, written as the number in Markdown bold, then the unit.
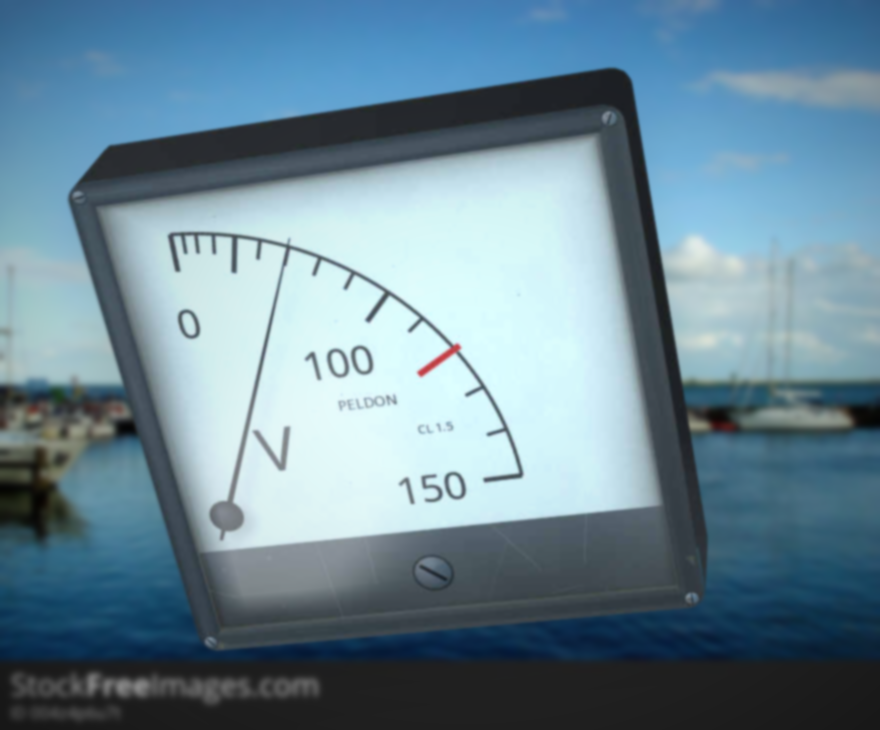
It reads **70** V
